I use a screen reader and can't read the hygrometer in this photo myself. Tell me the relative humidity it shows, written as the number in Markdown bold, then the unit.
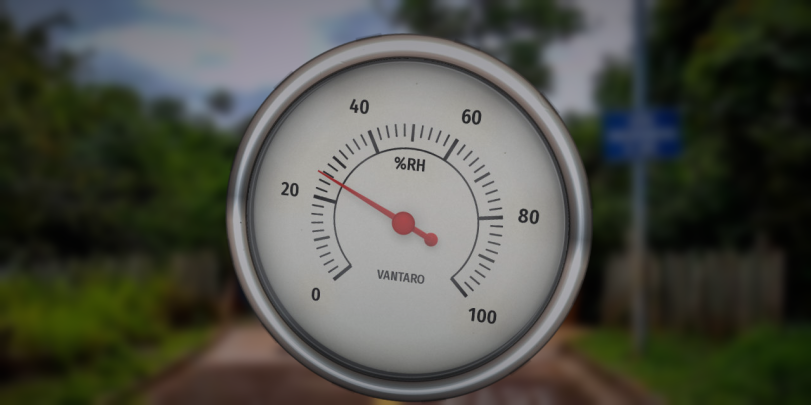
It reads **26** %
